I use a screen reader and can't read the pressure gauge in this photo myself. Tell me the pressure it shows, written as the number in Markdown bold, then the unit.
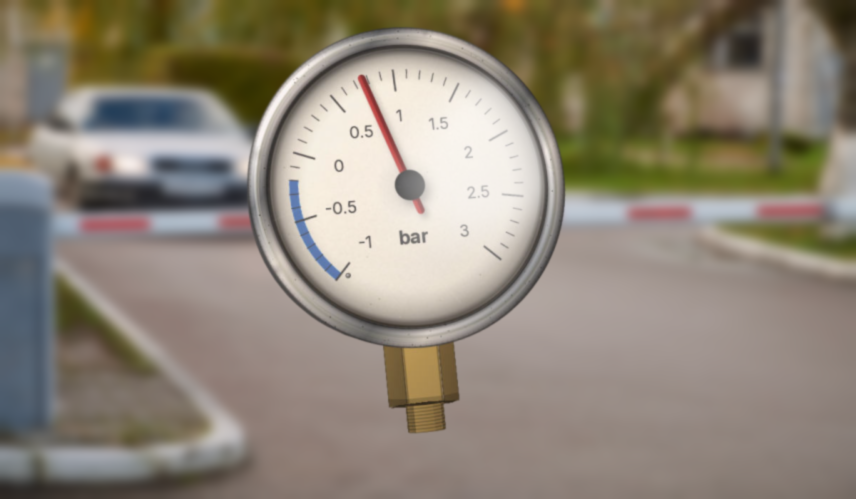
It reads **0.75** bar
